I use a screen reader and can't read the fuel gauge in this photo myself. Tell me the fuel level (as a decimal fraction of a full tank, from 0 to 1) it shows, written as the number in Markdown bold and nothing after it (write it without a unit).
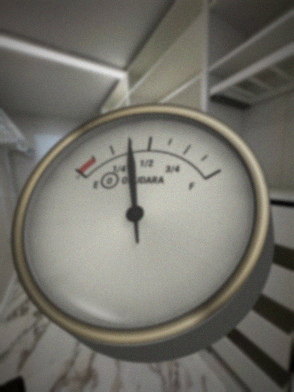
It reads **0.375**
